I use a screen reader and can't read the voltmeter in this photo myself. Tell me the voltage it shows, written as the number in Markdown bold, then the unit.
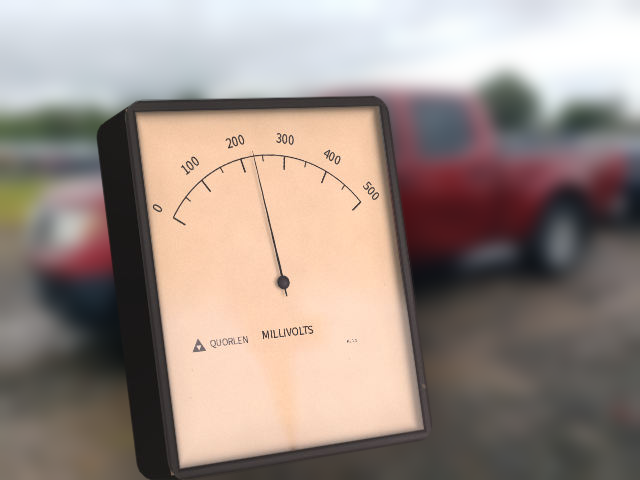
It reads **225** mV
